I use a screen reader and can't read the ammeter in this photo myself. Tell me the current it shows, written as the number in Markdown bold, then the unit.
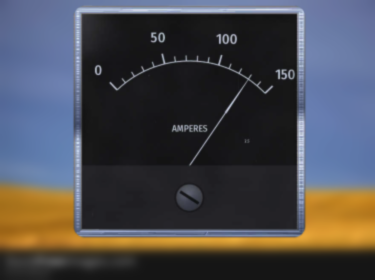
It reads **130** A
